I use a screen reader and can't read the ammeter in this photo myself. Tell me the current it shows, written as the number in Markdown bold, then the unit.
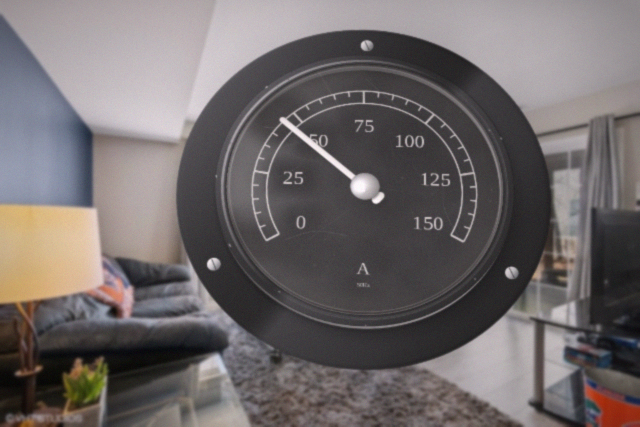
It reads **45** A
